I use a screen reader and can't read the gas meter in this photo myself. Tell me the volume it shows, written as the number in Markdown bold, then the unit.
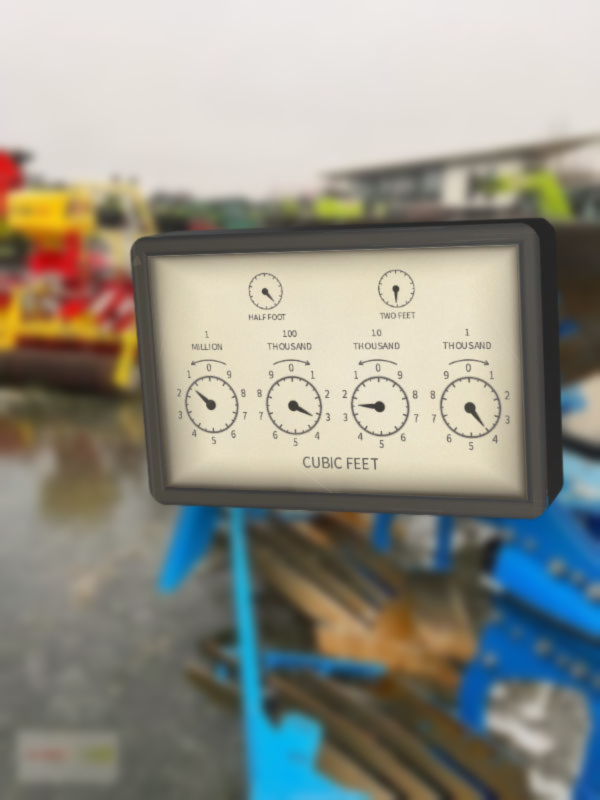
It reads **132400** ft³
